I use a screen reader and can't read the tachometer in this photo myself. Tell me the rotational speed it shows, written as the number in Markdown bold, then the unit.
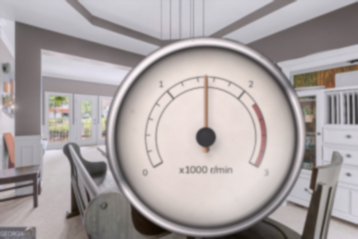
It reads **1500** rpm
